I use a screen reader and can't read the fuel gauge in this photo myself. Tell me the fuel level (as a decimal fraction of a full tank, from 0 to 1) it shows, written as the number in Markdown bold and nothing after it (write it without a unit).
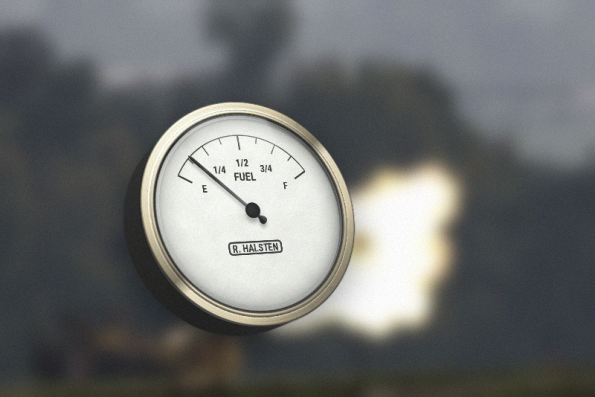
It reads **0.125**
